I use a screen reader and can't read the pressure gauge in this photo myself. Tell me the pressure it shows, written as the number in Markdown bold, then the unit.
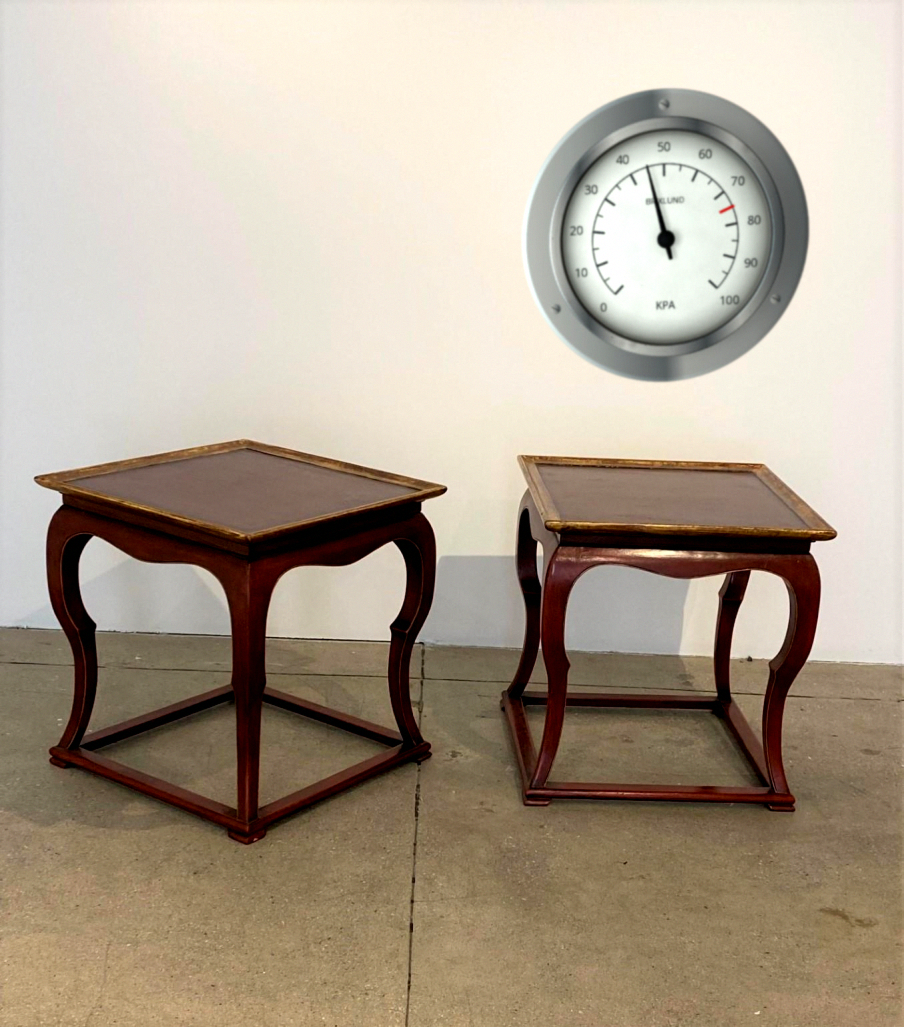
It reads **45** kPa
